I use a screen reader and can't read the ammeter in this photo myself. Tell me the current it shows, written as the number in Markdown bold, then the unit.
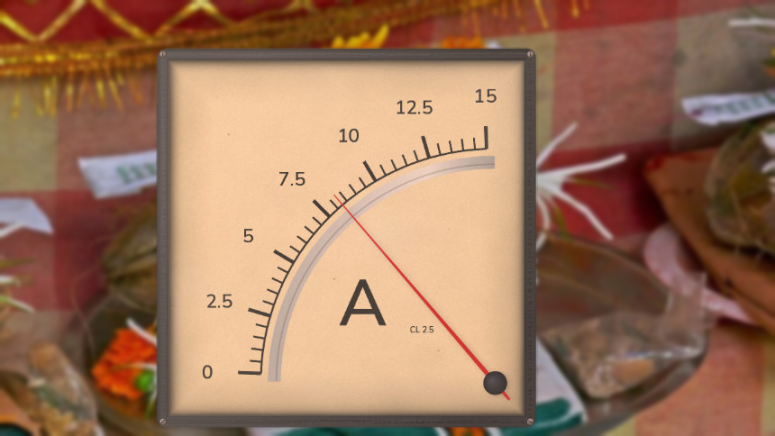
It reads **8.25** A
